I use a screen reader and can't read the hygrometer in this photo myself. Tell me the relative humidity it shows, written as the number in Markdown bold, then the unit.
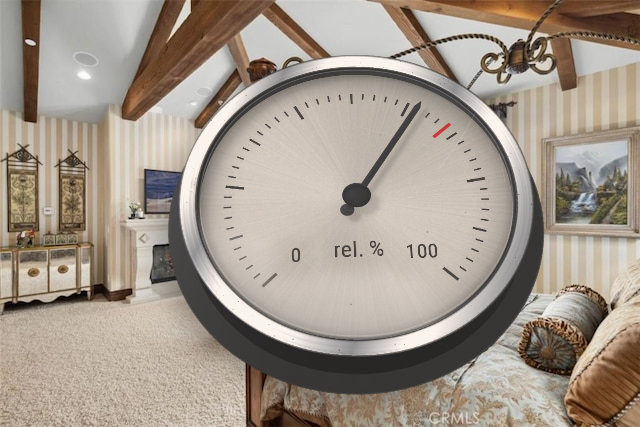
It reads **62** %
